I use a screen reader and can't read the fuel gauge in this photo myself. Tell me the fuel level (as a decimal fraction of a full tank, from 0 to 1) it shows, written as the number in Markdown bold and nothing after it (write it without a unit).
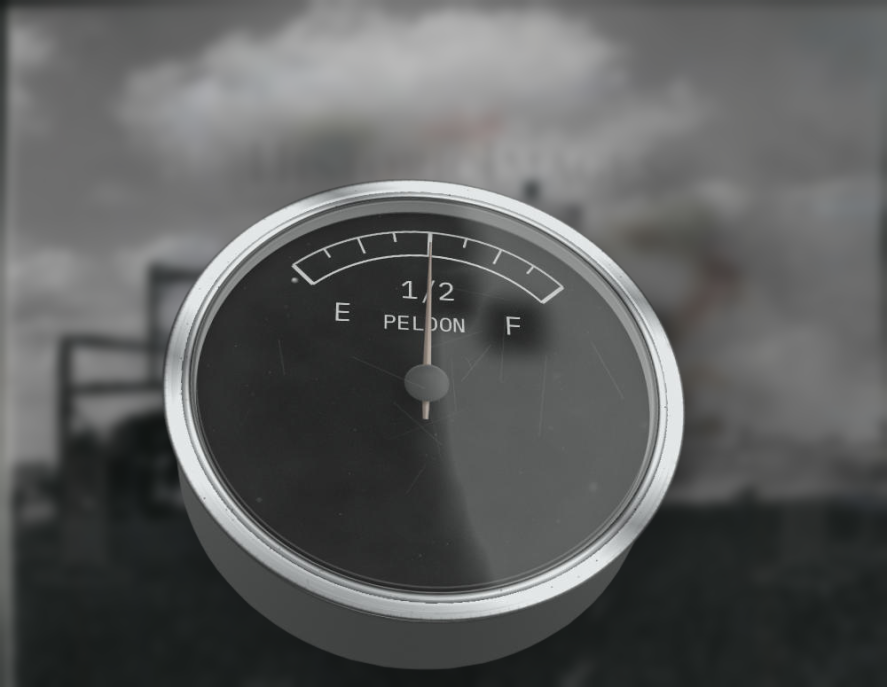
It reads **0.5**
